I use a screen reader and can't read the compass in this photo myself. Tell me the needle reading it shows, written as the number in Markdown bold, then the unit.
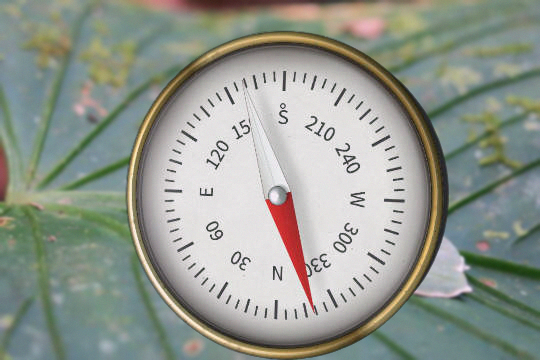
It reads **340** °
